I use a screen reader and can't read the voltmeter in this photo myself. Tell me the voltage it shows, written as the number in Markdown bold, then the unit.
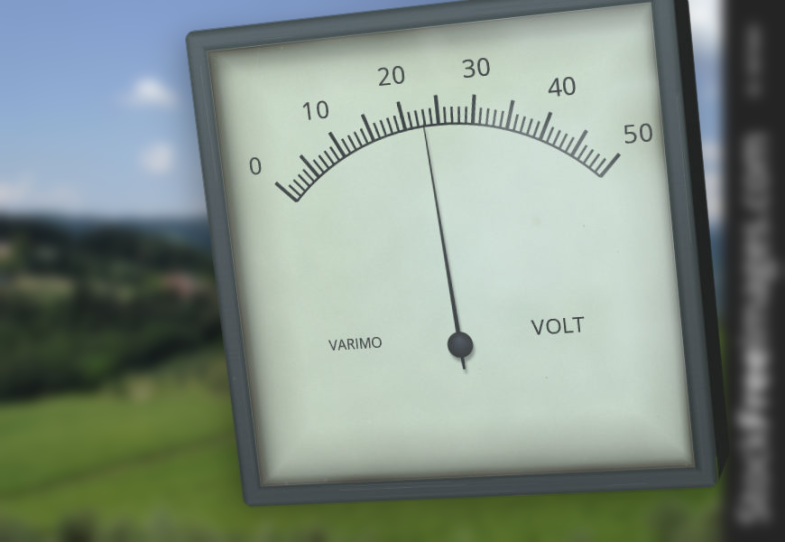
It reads **23** V
